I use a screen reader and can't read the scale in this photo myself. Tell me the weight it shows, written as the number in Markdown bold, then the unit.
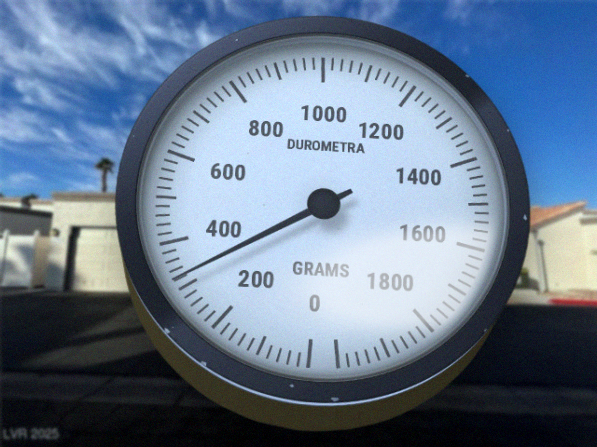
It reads **320** g
